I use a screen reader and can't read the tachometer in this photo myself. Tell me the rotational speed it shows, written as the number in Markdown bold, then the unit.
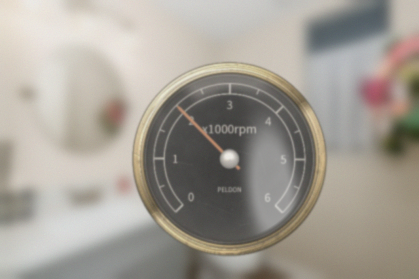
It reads **2000** rpm
